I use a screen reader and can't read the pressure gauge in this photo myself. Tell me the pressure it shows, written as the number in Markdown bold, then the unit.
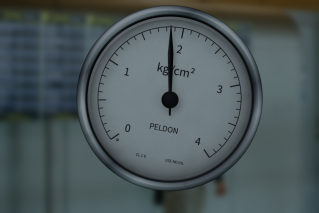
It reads **1.85** kg/cm²
